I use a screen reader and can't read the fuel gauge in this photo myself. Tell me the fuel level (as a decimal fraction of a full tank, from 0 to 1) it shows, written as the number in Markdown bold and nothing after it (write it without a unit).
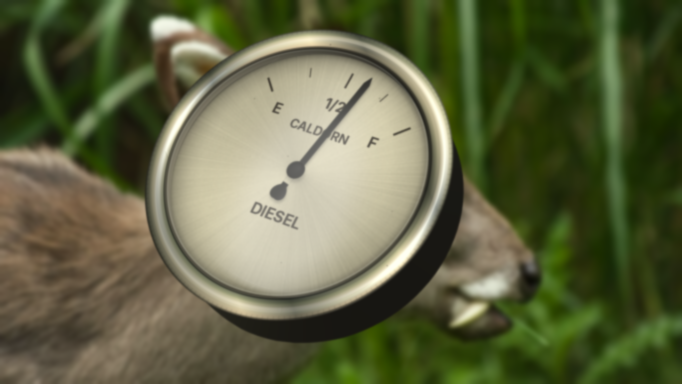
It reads **0.625**
